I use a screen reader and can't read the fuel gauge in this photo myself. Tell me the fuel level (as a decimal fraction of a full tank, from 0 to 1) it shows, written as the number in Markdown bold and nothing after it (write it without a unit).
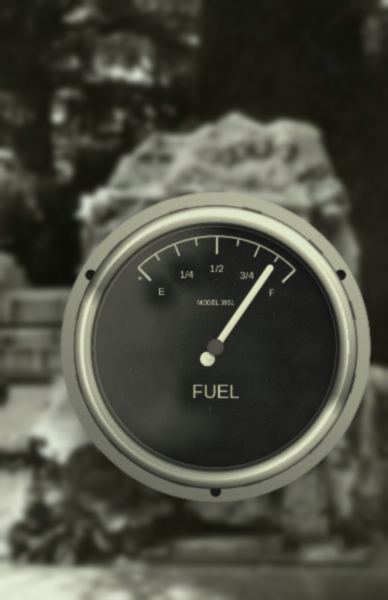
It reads **0.875**
